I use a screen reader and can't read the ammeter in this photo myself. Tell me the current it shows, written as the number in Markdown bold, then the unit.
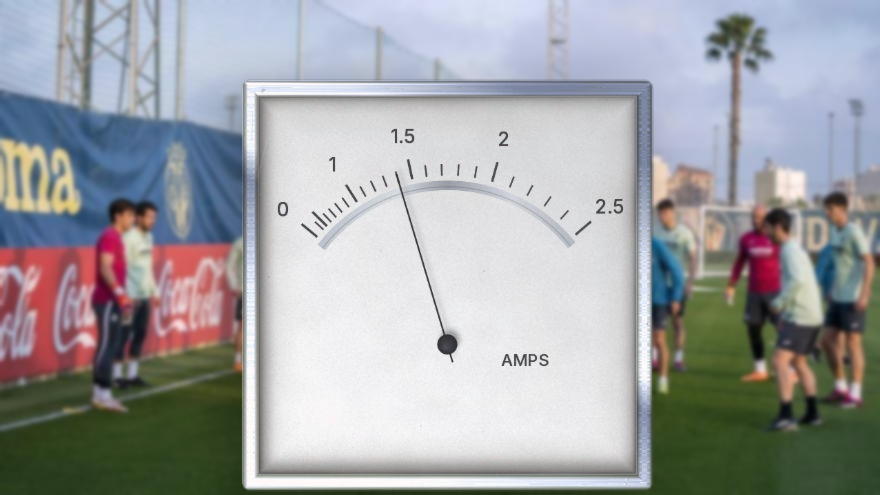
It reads **1.4** A
